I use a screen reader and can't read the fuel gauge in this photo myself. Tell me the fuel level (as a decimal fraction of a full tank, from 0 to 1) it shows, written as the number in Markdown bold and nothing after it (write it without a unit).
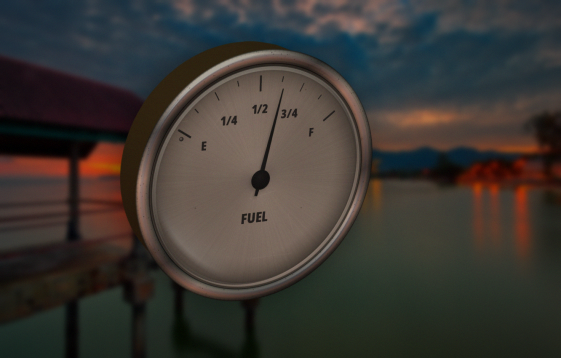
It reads **0.625**
